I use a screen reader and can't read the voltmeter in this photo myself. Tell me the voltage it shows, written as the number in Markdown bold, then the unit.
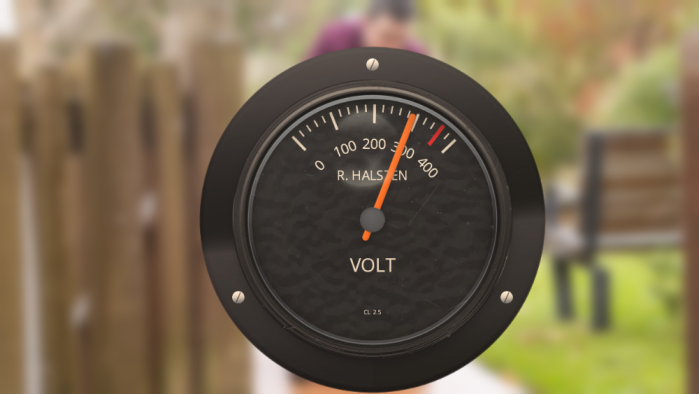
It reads **290** V
